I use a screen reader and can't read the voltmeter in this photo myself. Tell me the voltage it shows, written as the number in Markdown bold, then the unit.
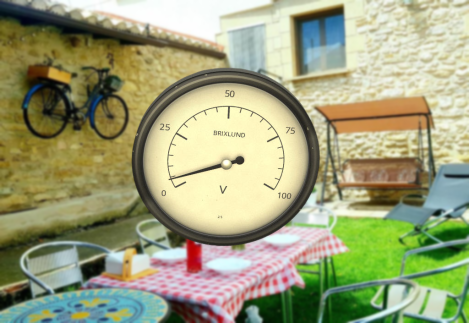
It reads **5** V
